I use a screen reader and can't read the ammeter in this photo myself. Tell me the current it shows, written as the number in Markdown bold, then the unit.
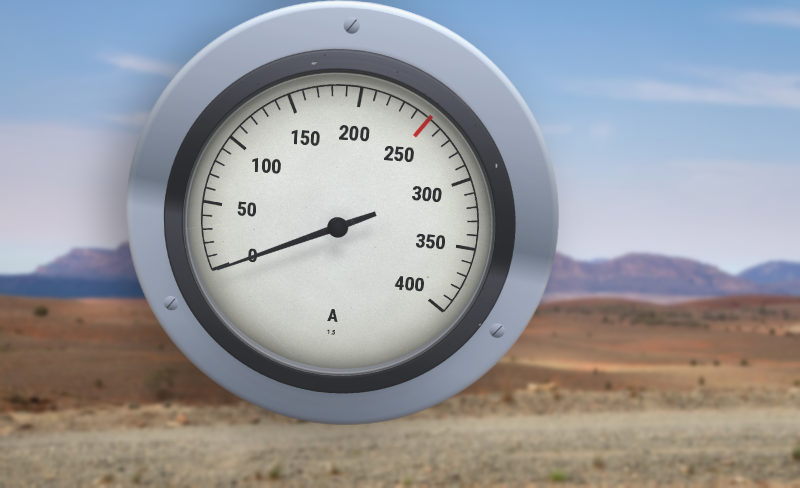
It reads **0** A
